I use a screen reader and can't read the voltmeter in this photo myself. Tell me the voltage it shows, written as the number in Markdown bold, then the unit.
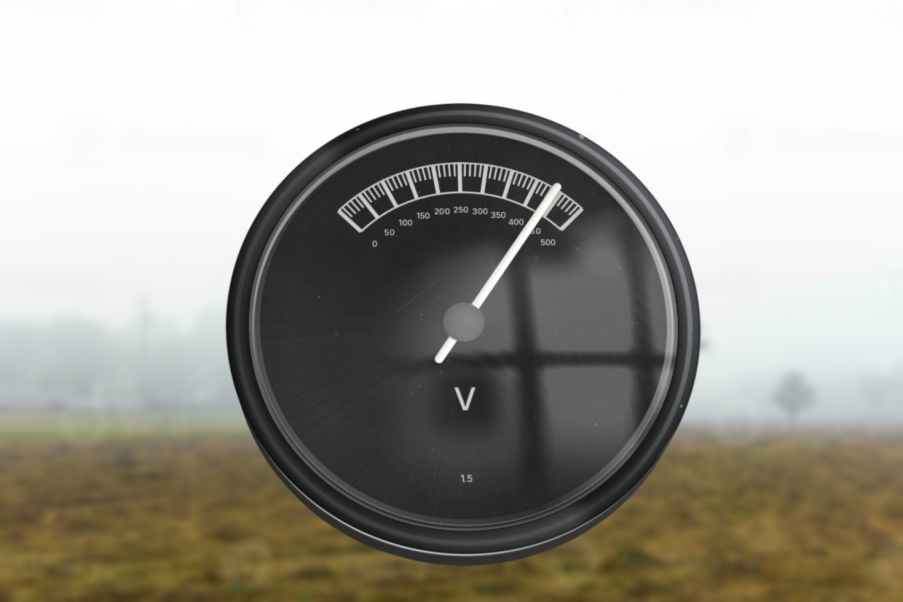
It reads **440** V
